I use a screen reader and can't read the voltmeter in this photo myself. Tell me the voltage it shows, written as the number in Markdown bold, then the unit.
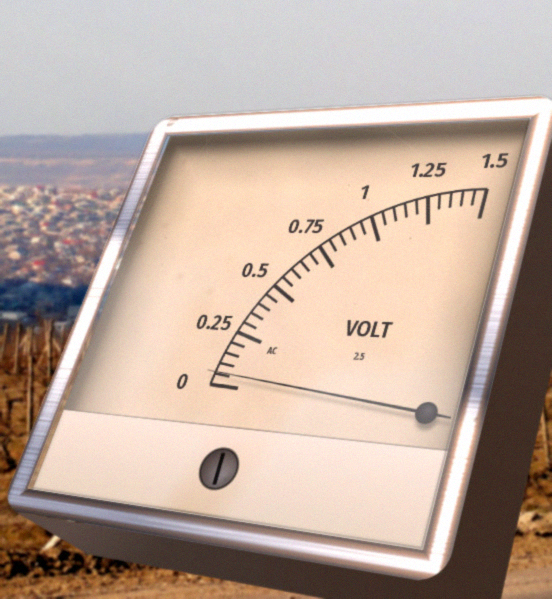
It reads **0.05** V
